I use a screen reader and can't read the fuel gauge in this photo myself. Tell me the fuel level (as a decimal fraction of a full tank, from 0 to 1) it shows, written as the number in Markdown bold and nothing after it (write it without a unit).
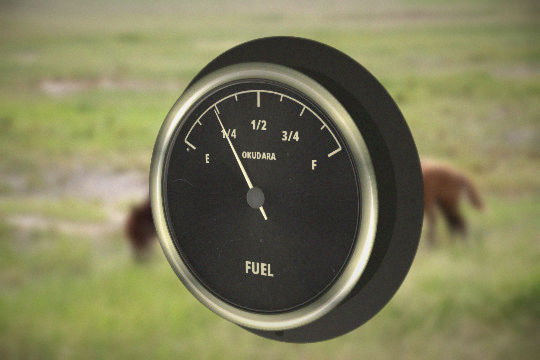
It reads **0.25**
